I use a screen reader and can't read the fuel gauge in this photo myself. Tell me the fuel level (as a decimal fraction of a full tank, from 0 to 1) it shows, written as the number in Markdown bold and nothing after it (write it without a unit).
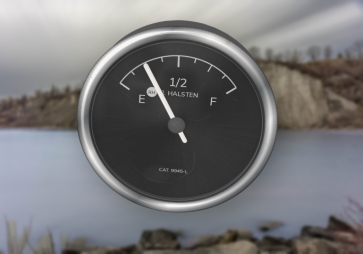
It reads **0.25**
